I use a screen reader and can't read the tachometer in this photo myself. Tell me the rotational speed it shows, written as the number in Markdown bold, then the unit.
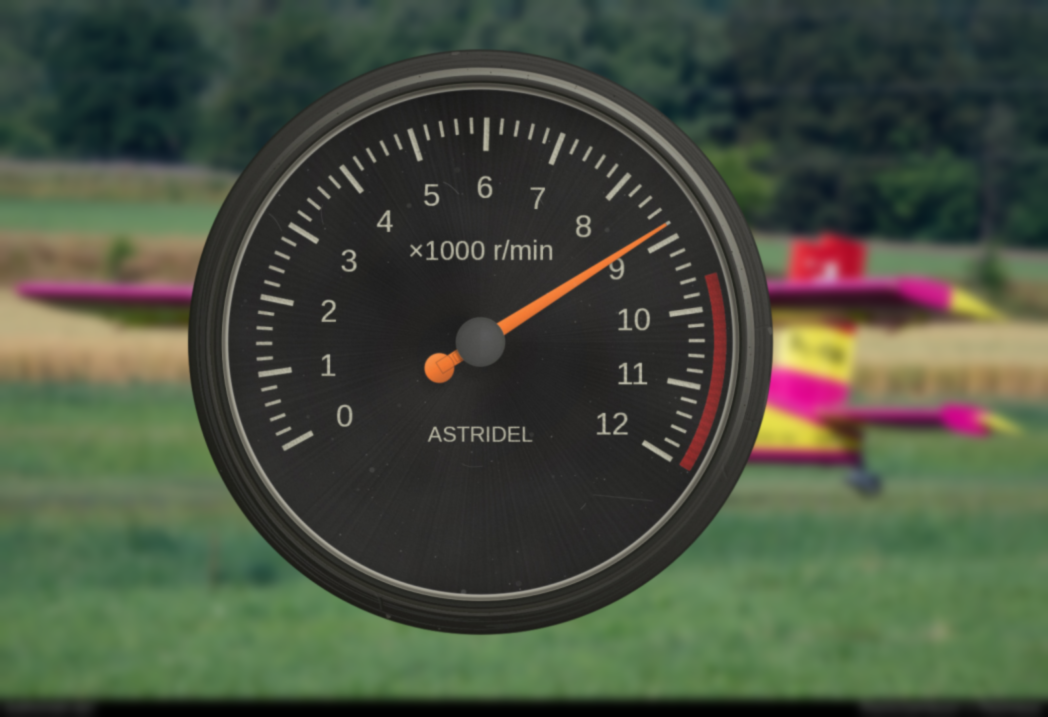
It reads **8800** rpm
